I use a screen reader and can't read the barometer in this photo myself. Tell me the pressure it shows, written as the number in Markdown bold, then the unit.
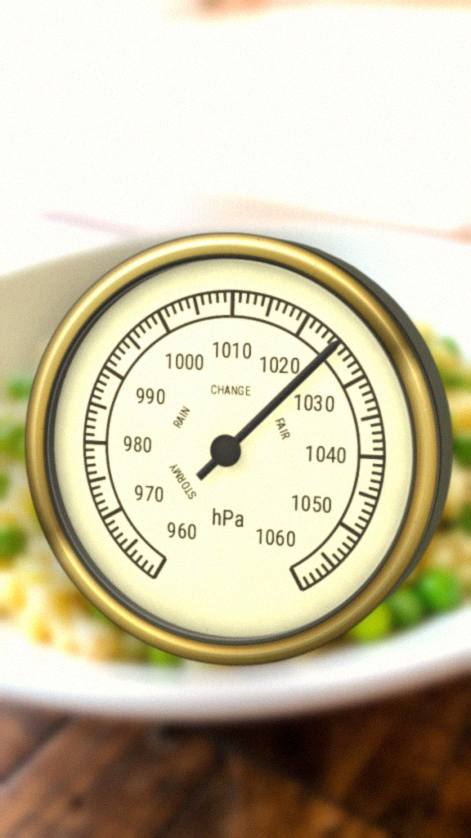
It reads **1025** hPa
